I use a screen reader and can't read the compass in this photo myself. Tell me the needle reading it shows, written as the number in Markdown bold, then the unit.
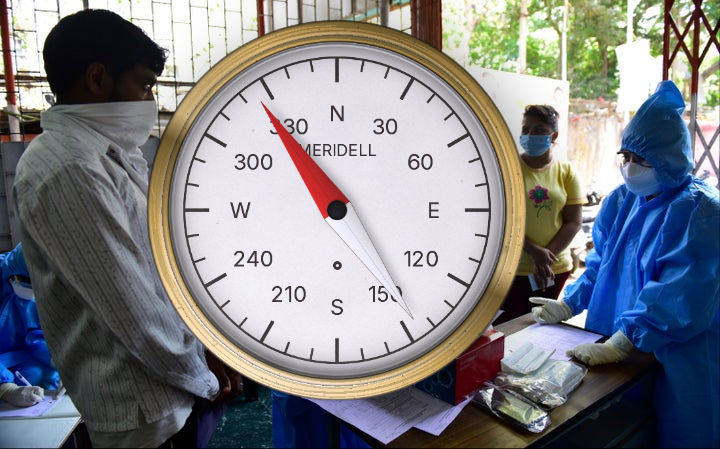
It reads **325** °
